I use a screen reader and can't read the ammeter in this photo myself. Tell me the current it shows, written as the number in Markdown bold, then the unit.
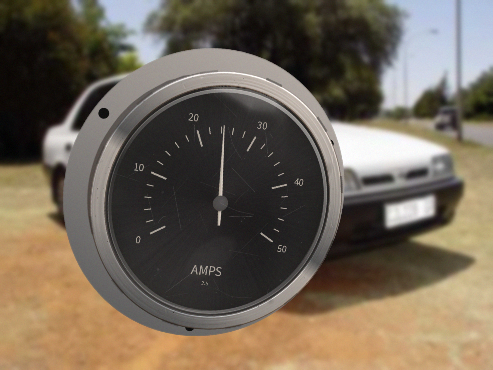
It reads **24** A
